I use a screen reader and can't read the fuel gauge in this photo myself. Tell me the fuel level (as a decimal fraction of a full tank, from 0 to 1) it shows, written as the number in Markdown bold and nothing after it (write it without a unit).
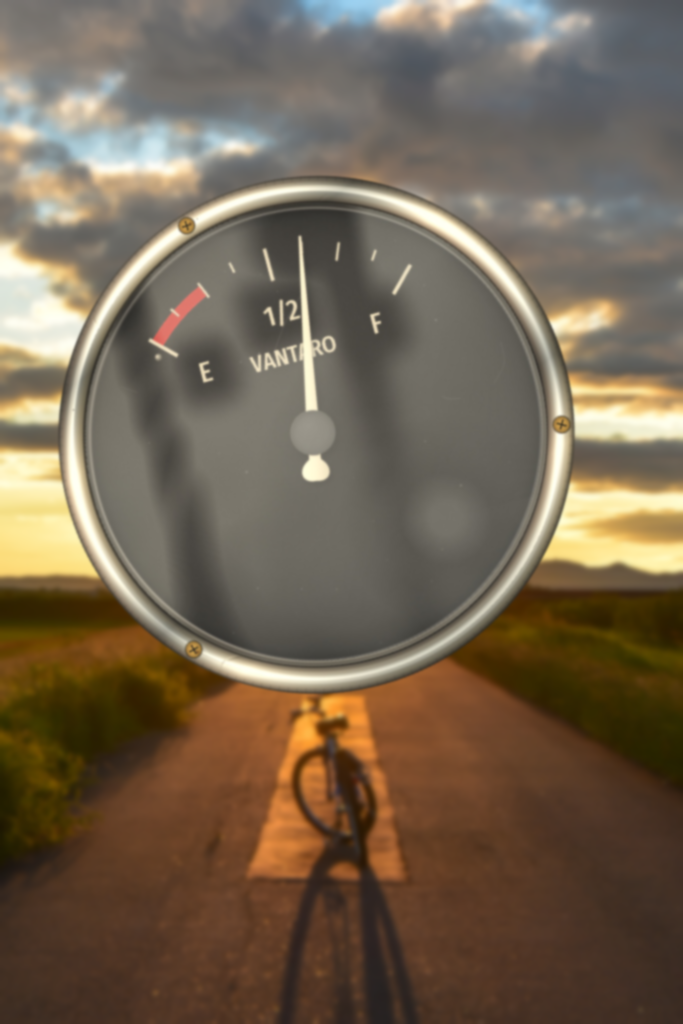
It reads **0.625**
